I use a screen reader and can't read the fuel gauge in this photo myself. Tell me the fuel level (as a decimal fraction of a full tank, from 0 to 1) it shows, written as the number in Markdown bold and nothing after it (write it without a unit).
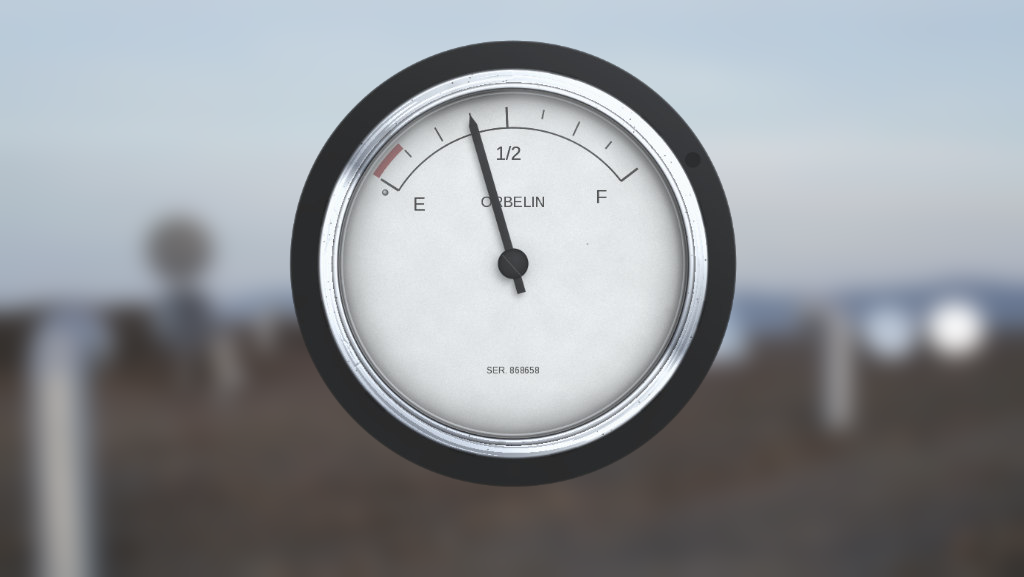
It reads **0.375**
